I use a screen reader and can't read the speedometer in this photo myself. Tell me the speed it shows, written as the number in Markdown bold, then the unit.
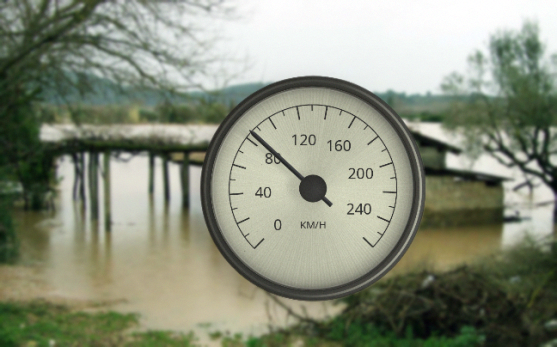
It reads **85** km/h
